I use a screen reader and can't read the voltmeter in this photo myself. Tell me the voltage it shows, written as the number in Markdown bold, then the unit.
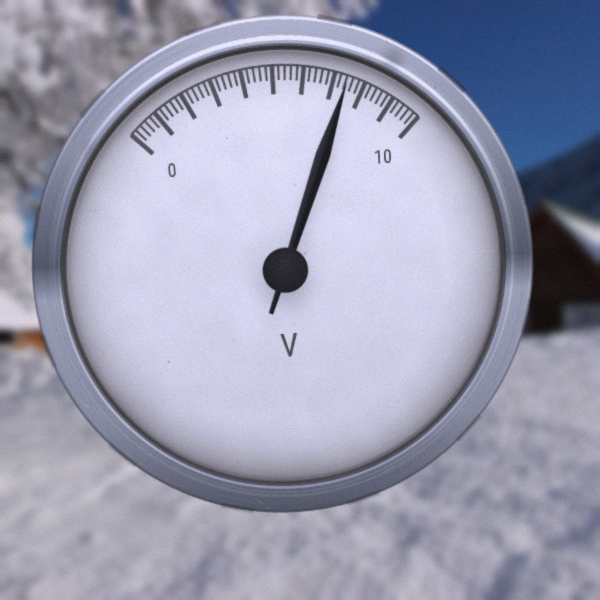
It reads **7.4** V
